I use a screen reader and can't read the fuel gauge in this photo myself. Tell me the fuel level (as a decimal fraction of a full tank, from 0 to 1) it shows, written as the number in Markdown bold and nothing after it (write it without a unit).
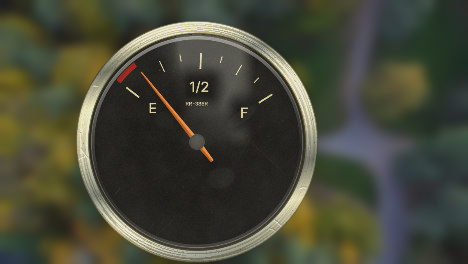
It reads **0.125**
